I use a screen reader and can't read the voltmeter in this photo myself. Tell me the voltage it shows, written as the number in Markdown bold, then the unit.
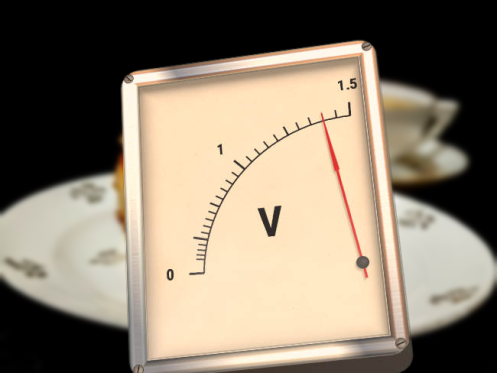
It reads **1.4** V
